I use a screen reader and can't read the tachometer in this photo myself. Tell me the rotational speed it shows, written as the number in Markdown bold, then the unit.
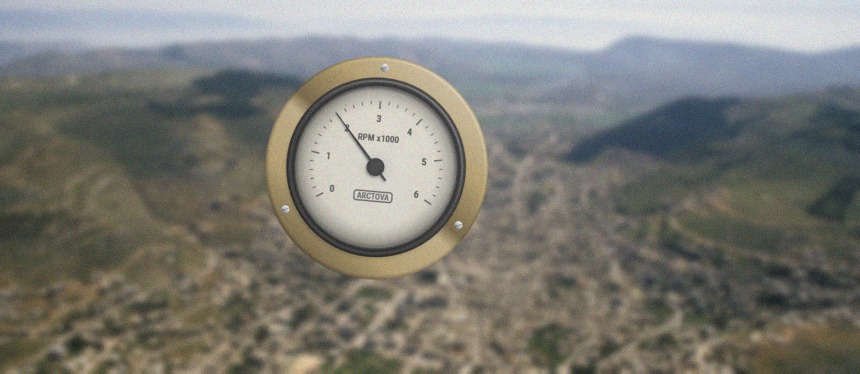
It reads **2000** rpm
